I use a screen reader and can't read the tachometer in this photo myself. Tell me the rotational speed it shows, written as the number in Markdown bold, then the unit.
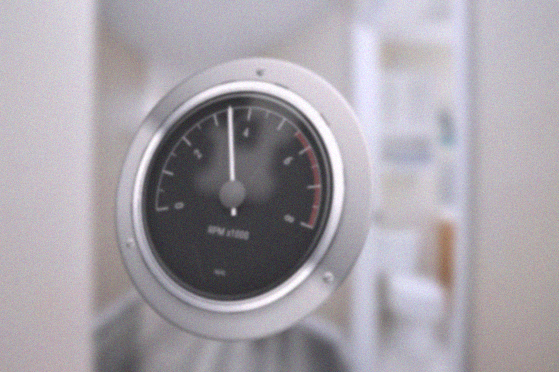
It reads **3500** rpm
